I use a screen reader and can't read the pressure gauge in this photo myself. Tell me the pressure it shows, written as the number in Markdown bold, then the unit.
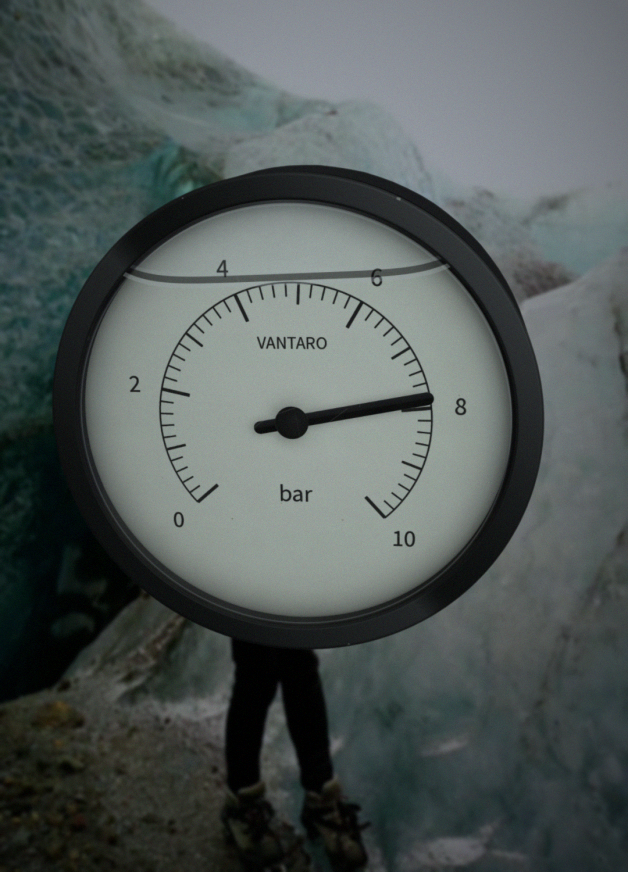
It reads **7.8** bar
